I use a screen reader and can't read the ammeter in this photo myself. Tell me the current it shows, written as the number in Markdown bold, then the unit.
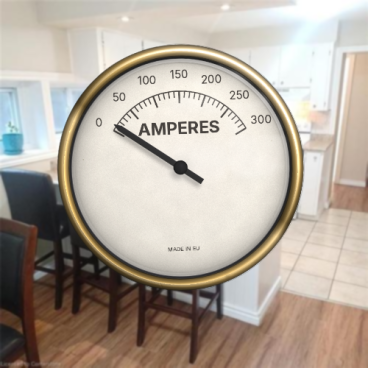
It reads **10** A
